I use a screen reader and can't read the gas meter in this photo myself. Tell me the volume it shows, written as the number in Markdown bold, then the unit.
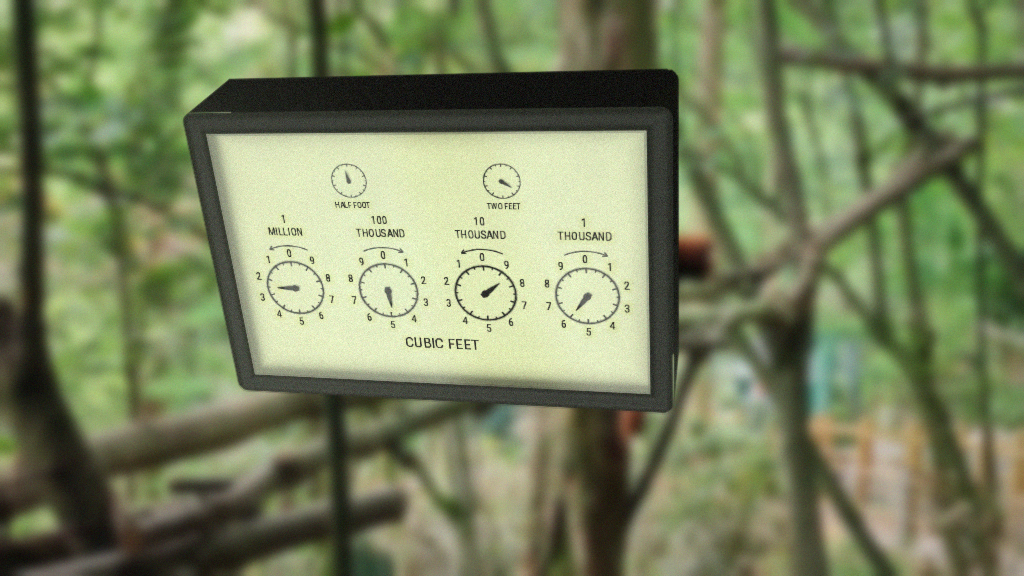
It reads **248600** ft³
